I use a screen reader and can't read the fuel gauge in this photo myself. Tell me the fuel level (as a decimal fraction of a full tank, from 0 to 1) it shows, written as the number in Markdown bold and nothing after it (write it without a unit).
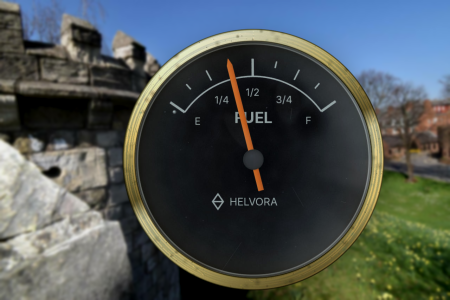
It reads **0.375**
